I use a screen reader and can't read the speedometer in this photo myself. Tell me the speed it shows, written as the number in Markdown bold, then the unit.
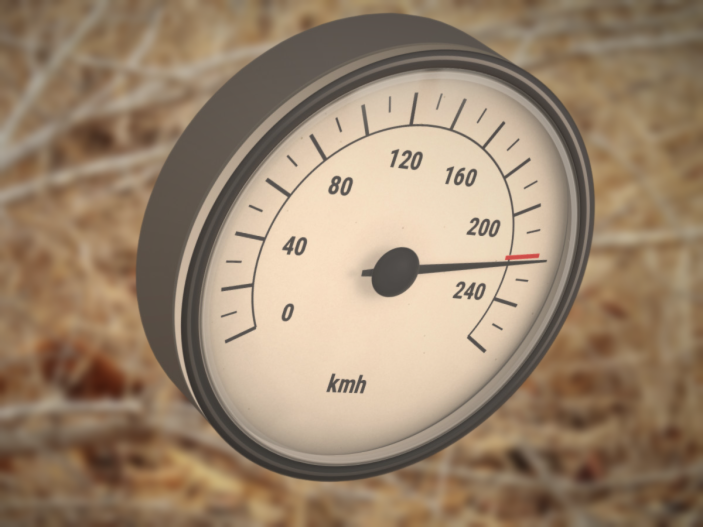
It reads **220** km/h
